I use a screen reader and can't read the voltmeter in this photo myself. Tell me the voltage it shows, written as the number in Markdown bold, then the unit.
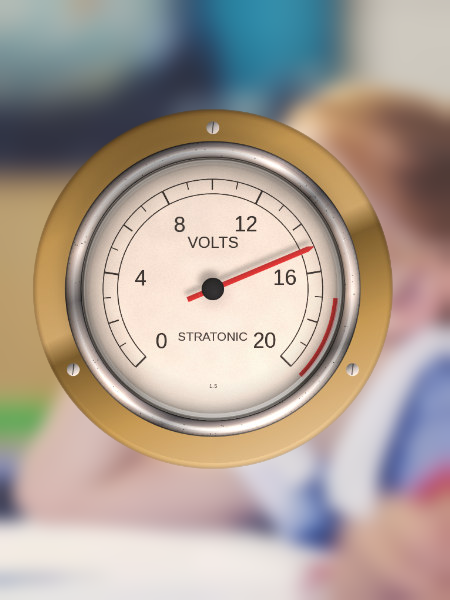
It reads **15** V
